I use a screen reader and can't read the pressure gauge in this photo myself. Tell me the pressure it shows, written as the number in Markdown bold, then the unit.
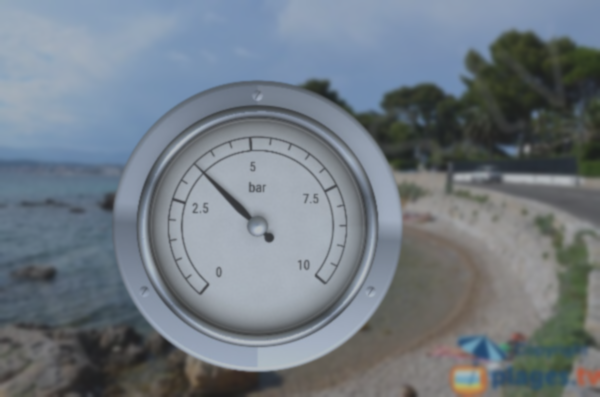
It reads **3.5** bar
